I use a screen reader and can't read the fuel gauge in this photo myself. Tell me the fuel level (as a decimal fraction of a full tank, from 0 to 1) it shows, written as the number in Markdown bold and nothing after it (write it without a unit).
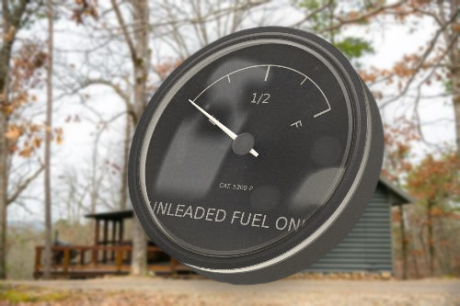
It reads **0**
